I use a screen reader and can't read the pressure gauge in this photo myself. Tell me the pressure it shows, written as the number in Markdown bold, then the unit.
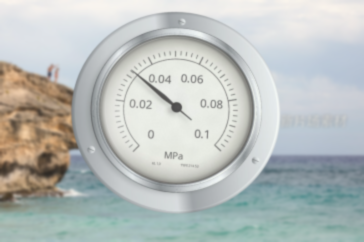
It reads **0.032** MPa
